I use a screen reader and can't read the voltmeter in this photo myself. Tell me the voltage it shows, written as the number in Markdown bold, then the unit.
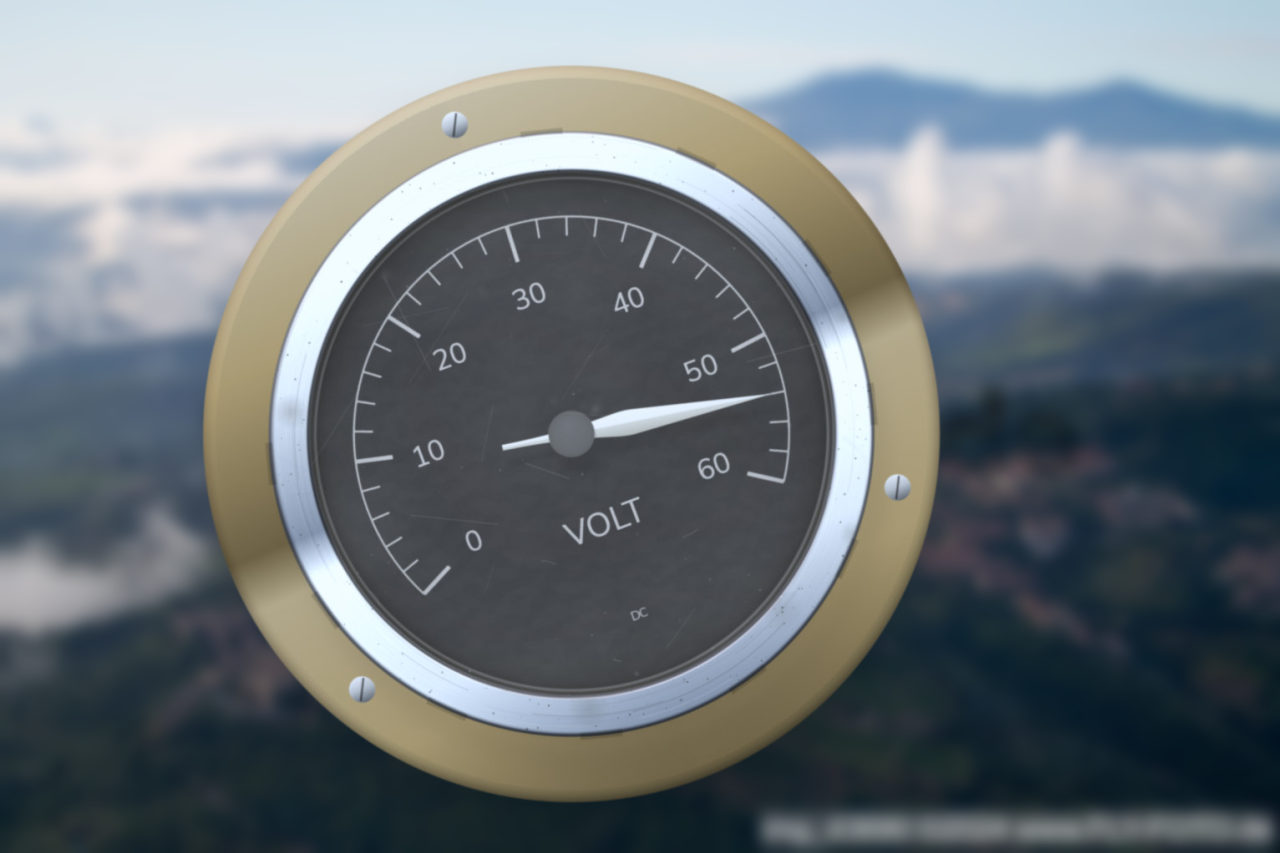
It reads **54** V
